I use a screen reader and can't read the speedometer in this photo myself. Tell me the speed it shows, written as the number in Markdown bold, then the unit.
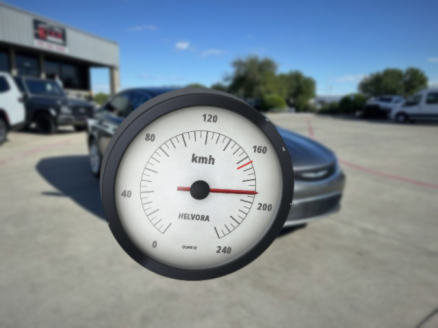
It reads **190** km/h
